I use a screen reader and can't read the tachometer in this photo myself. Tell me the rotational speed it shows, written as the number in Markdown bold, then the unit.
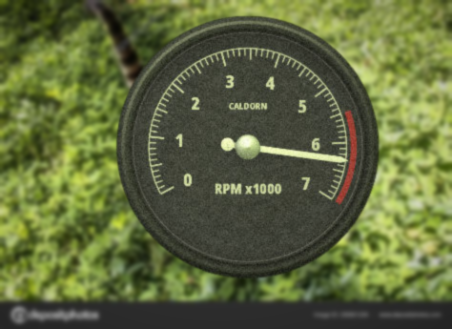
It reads **6300** rpm
